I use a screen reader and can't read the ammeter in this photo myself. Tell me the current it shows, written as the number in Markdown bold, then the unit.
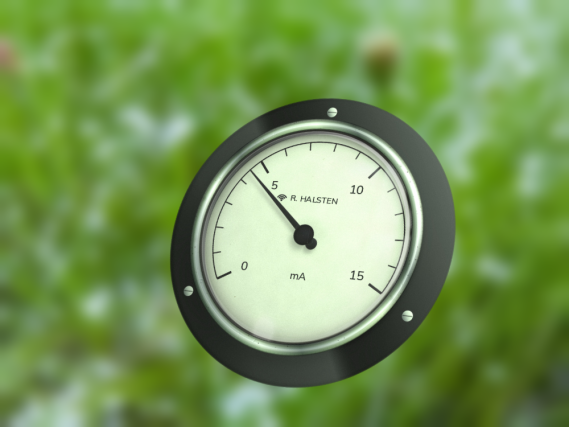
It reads **4.5** mA
